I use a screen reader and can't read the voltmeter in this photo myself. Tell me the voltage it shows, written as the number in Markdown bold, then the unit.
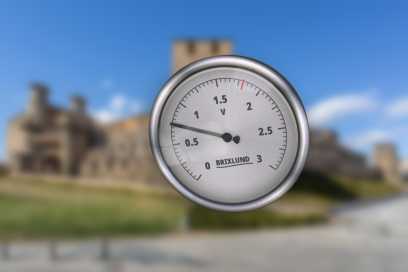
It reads **0.75** V
